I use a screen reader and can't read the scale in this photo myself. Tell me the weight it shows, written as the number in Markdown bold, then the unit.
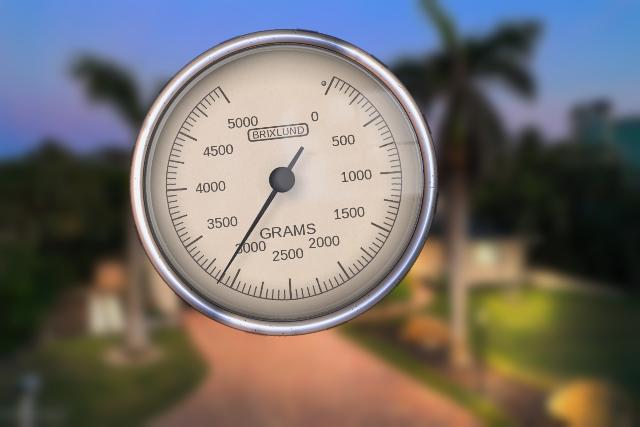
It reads **3100** g
